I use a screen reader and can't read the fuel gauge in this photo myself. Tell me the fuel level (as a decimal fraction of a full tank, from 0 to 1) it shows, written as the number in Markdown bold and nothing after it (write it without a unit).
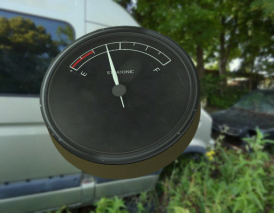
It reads **0.375**
